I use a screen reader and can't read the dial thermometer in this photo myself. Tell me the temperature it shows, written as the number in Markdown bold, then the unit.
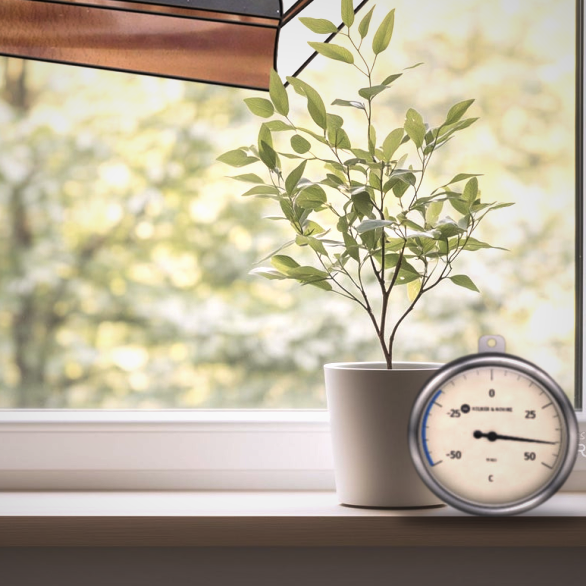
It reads **40** °C
